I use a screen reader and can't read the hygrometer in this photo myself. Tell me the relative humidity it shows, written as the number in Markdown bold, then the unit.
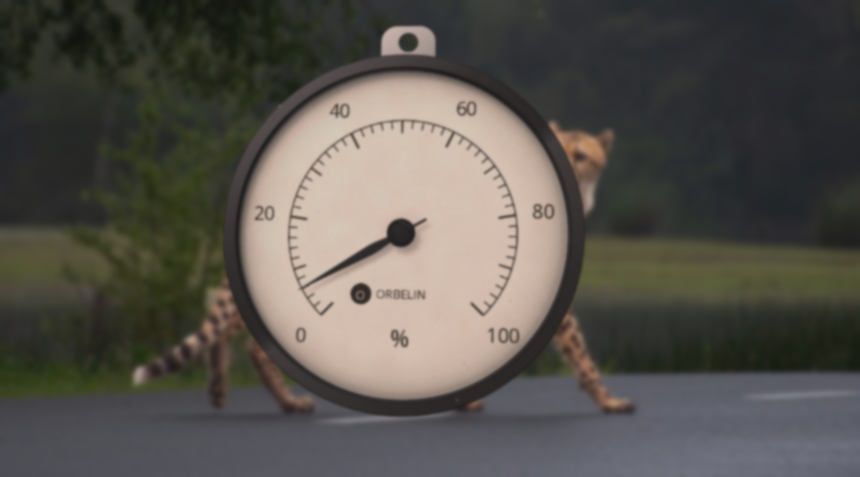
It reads **6** %
